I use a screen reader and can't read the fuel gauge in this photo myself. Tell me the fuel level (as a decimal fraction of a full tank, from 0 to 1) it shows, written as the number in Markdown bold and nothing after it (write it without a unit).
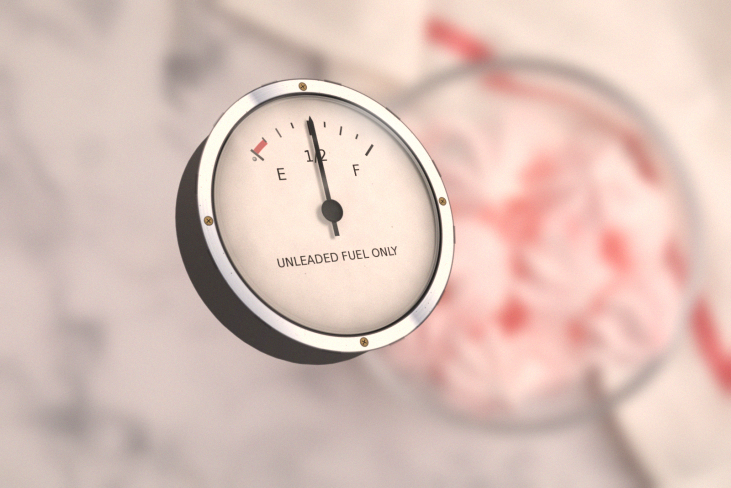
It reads **0.5**
